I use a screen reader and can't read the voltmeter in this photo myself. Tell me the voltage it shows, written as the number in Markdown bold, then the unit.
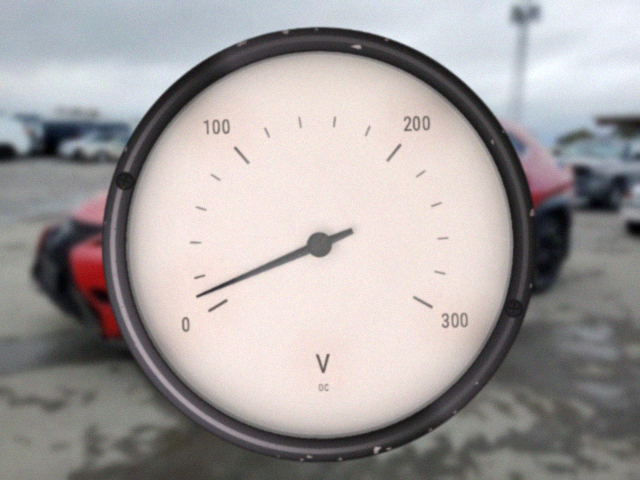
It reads **10** V
